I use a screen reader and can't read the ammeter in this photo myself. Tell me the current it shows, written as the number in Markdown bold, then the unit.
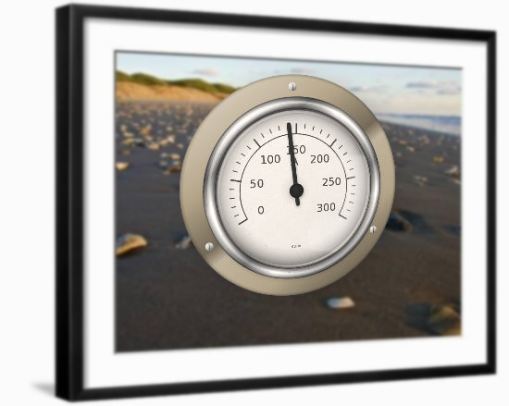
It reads **140** A
